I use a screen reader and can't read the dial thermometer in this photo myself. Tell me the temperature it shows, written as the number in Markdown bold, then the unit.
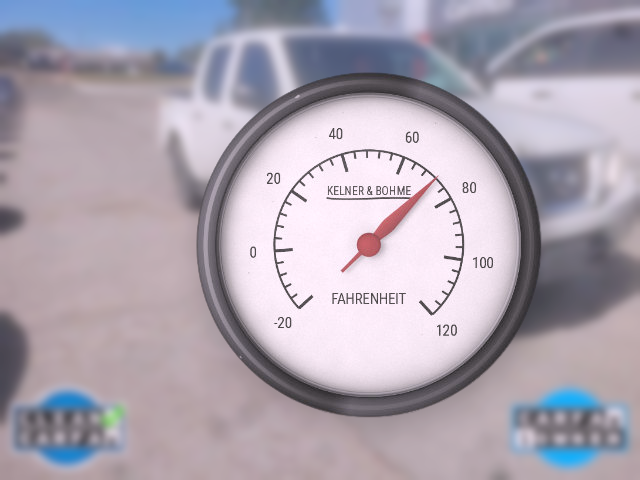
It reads **72** °F
